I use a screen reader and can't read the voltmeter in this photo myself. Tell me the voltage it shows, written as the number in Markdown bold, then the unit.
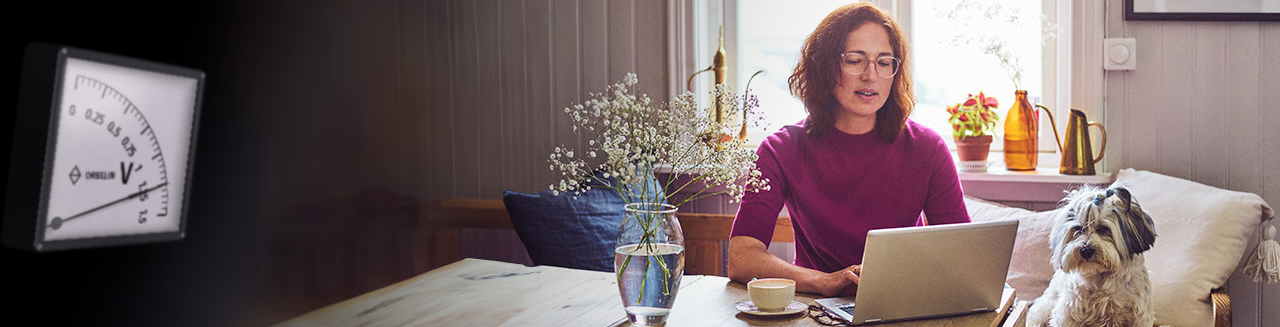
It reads **1.25** V
